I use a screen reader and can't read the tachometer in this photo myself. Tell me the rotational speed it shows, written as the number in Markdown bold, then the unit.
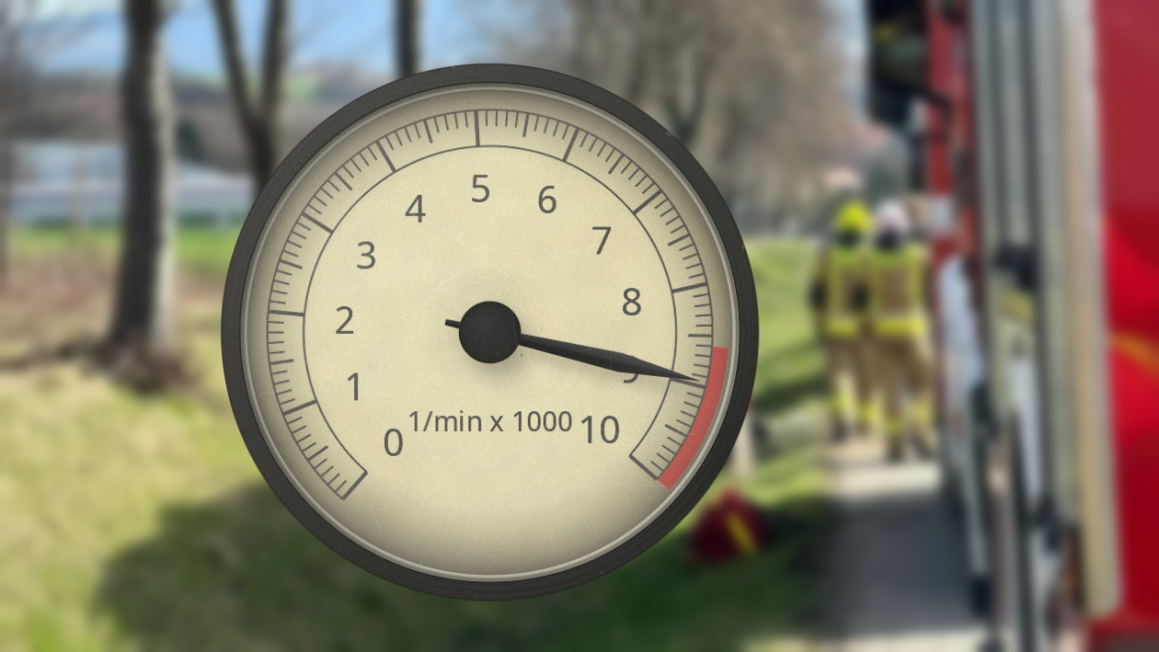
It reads **8950** rpm
